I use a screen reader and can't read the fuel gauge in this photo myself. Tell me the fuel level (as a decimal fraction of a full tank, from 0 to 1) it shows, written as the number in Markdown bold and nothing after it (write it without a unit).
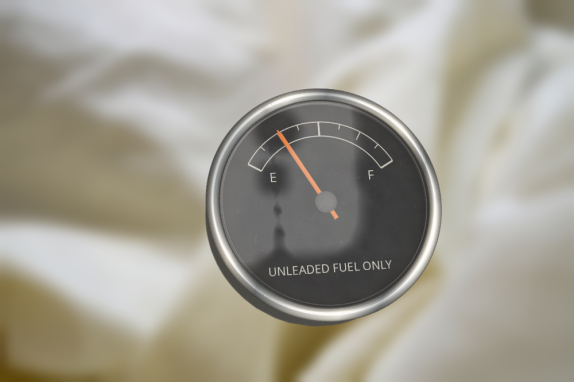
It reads **0.25**
